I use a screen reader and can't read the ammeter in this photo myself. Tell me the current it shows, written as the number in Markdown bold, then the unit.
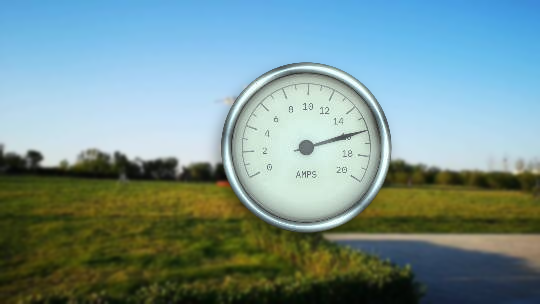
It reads **16** A
